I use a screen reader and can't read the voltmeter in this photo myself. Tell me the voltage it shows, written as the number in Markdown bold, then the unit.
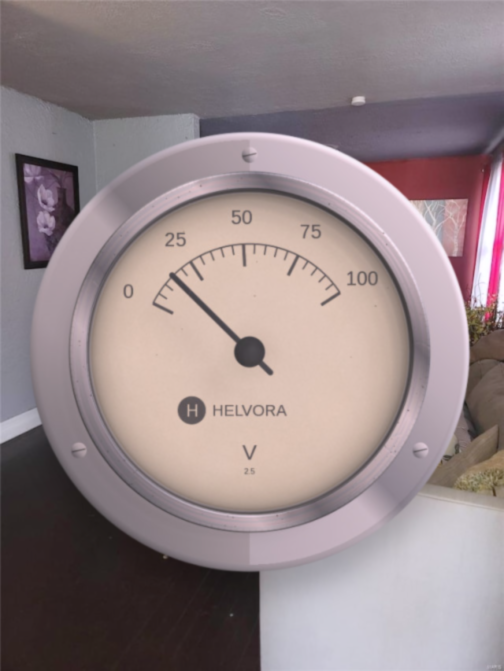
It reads **15** V
